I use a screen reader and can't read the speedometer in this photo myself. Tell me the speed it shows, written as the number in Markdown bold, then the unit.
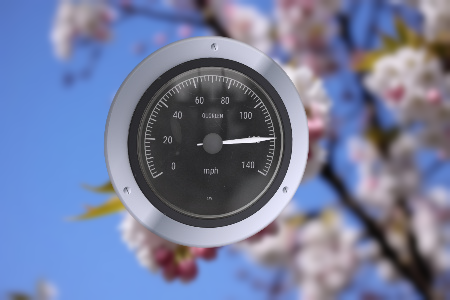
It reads **120** mph
